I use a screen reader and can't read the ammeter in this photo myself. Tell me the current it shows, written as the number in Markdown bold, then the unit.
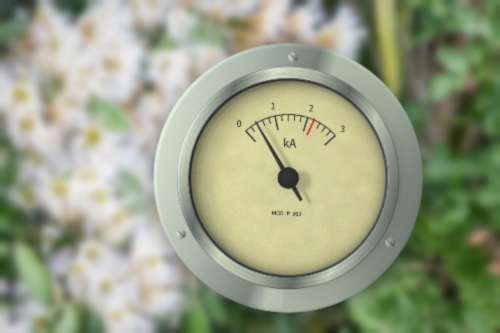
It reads **0.4** kA
